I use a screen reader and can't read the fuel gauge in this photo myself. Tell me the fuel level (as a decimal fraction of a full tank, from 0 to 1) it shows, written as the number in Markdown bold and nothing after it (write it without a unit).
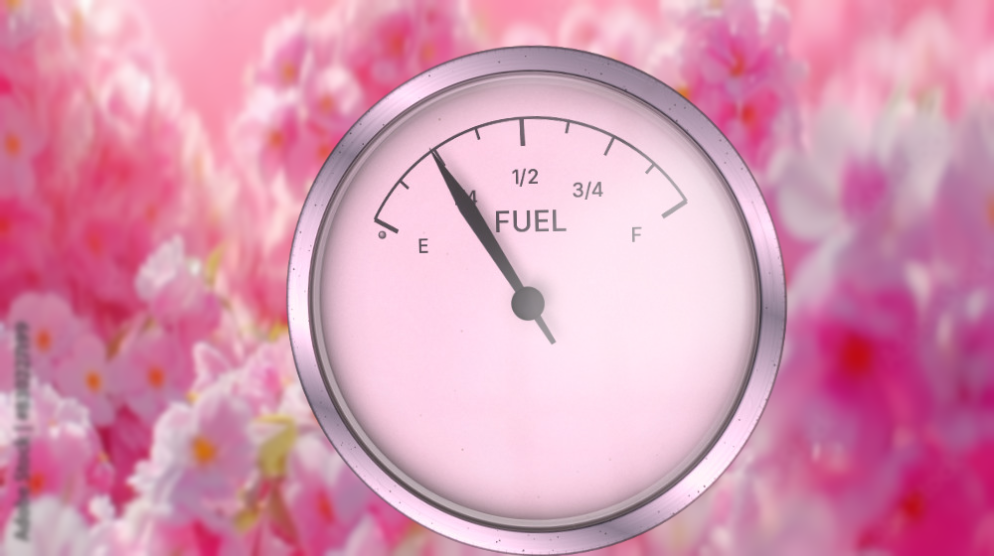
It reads **0.25**
